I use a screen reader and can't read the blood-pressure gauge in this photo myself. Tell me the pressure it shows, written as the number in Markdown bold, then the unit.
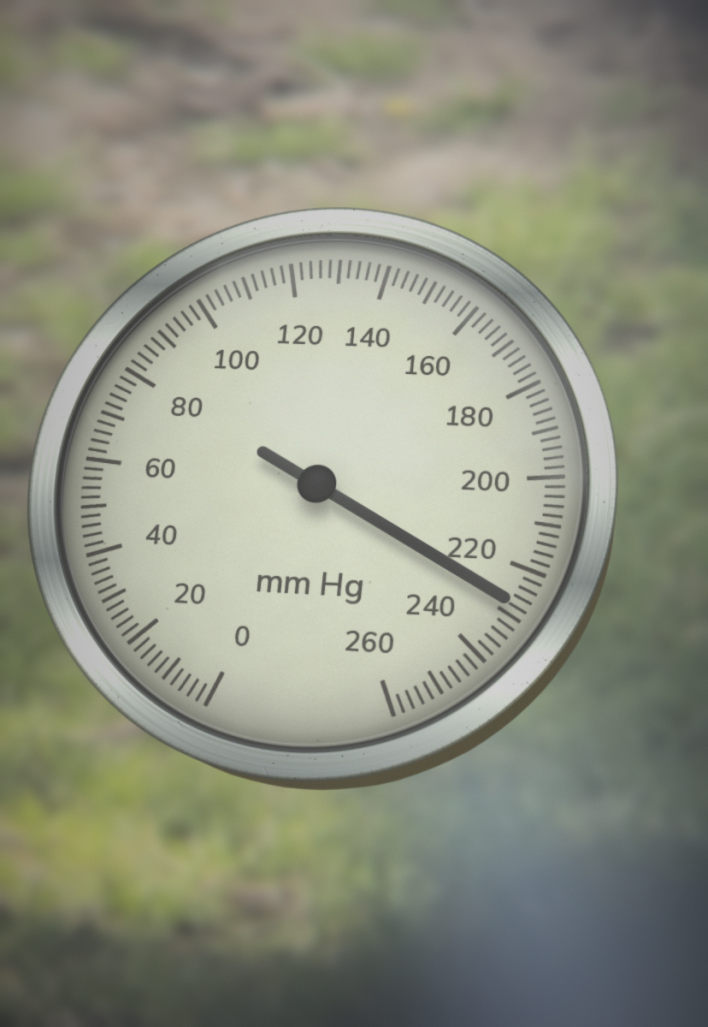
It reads **228** mmHg
